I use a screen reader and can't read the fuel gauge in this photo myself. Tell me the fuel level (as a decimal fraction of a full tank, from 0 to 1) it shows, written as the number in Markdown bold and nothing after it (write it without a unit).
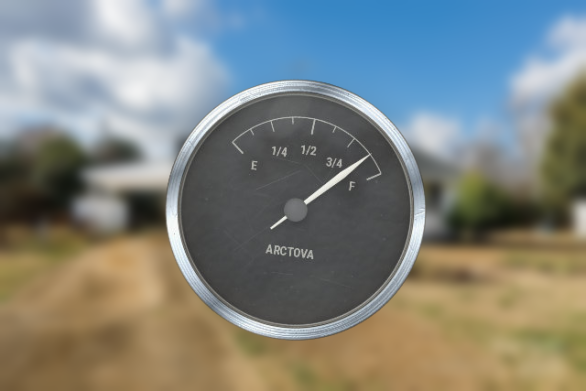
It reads **0.875**
